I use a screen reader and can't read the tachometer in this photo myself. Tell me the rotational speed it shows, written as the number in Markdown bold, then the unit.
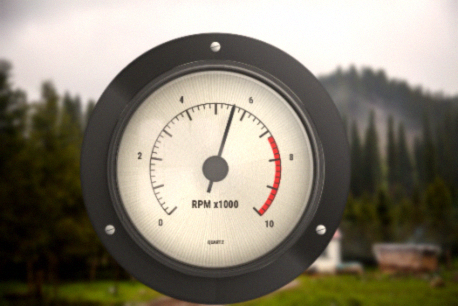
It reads **5600** rpm
